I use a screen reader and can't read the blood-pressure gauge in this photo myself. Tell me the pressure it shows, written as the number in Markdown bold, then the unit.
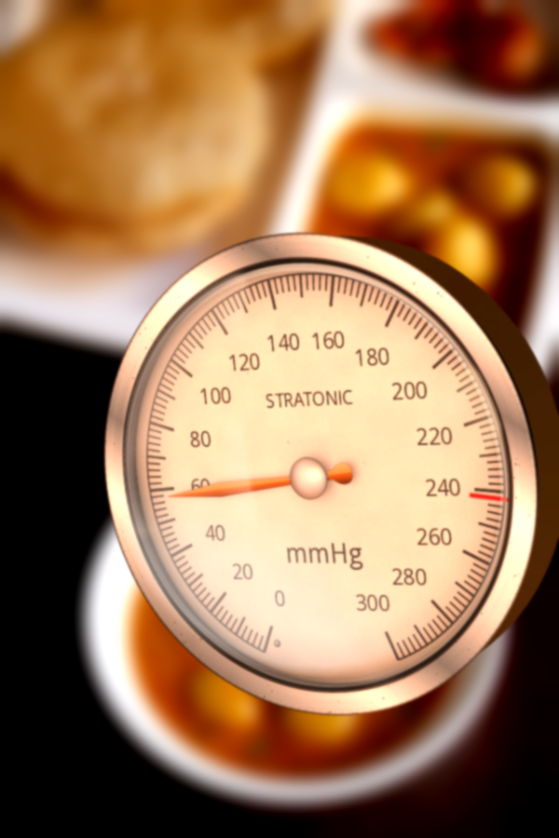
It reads **58** mmHg
